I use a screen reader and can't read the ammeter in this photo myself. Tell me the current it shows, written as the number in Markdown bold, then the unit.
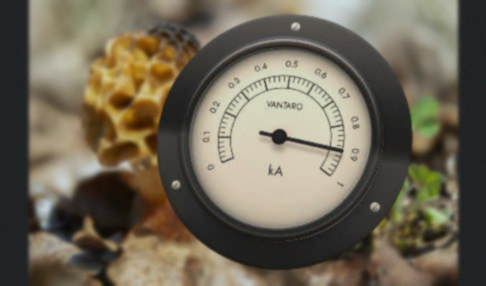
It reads **0.9** kA
